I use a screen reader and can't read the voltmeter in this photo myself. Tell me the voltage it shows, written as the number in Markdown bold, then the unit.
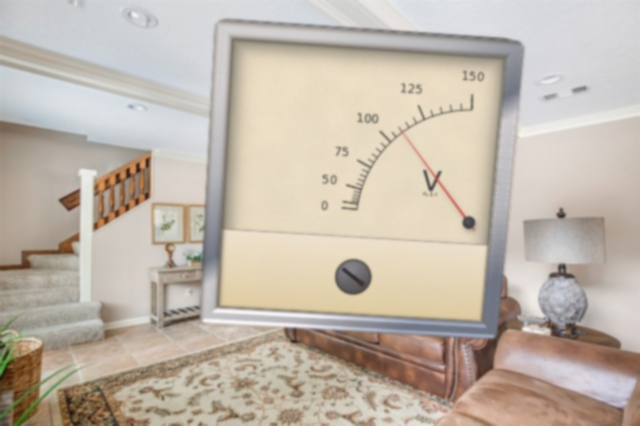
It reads **110** V
